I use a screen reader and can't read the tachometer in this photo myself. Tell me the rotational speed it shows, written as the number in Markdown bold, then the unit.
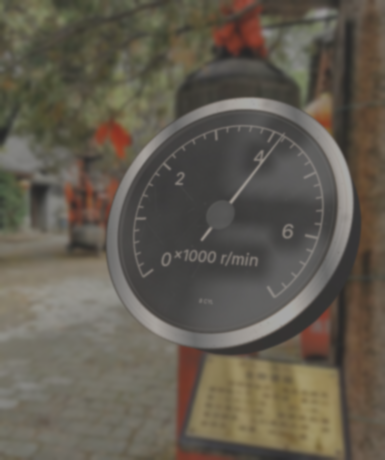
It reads **4200** rpm
